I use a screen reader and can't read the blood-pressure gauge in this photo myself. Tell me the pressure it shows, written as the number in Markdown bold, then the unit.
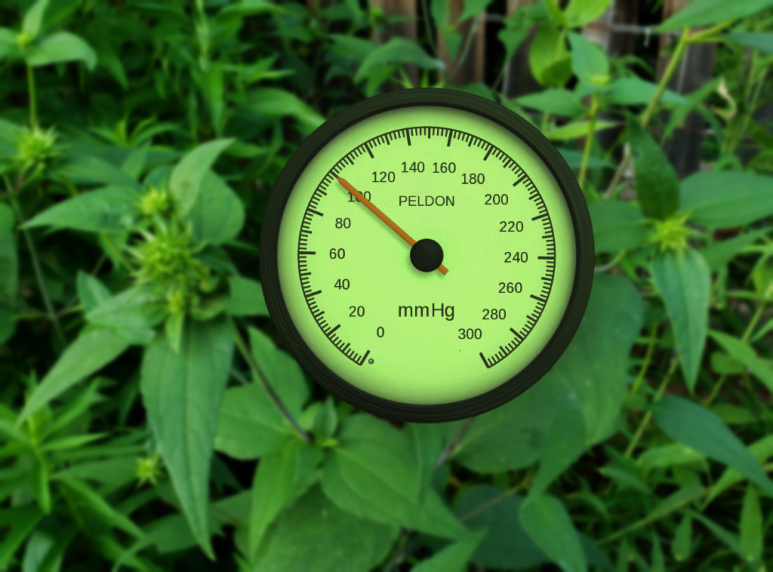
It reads **100** mmHg
